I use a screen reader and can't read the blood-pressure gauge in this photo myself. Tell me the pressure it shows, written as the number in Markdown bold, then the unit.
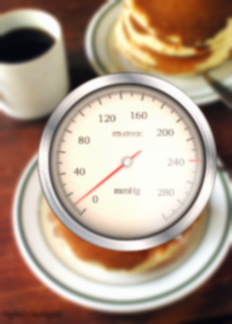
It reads **10** mmHg
